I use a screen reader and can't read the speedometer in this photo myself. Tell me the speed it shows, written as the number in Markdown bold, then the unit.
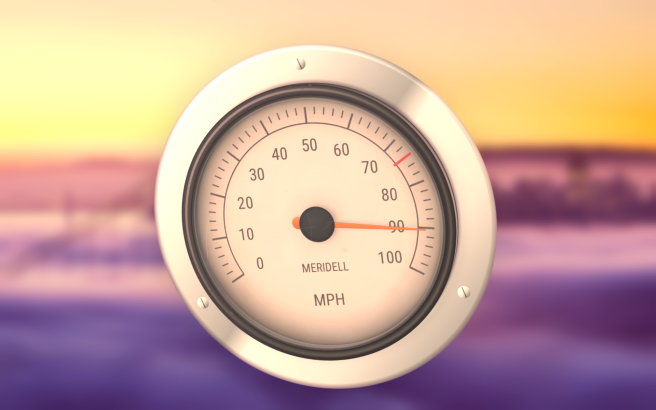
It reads **90** mph
